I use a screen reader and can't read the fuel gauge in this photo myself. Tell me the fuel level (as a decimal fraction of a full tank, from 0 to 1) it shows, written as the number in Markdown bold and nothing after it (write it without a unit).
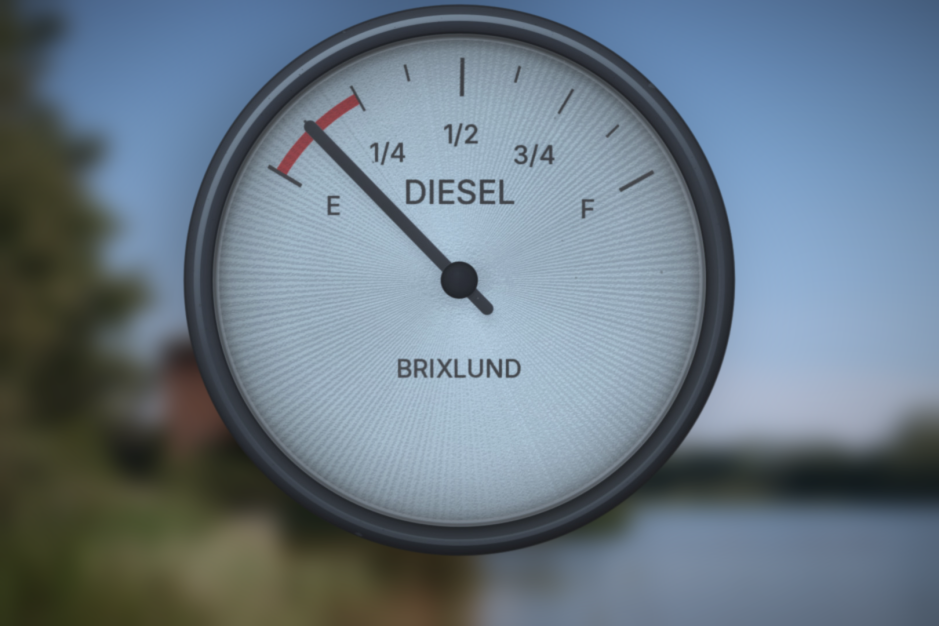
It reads **0.125**
